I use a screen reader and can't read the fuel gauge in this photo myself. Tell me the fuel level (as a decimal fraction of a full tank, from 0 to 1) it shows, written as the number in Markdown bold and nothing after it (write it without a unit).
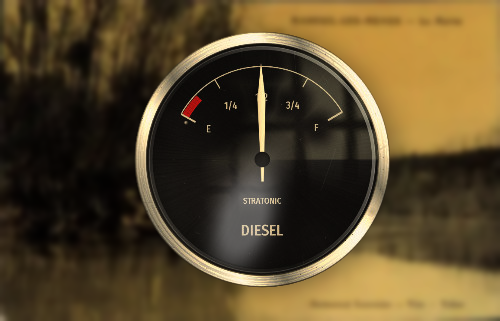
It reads **0.5**
